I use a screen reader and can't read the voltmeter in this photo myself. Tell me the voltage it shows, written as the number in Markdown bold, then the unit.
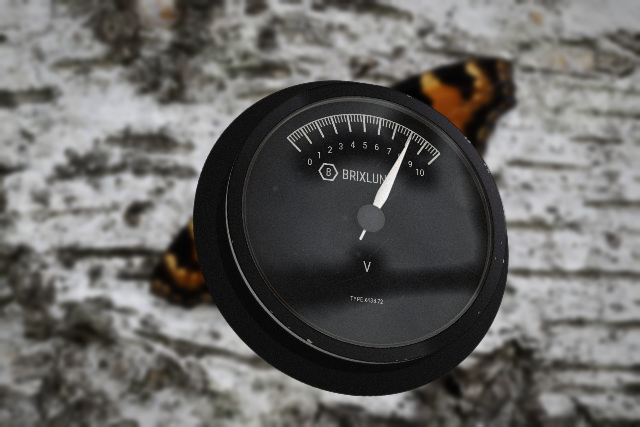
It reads **8** V
